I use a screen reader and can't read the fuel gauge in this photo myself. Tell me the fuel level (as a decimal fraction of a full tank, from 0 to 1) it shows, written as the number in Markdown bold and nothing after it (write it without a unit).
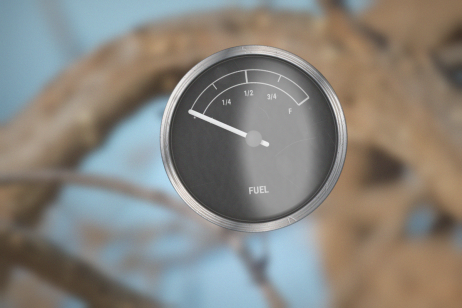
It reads **0**
